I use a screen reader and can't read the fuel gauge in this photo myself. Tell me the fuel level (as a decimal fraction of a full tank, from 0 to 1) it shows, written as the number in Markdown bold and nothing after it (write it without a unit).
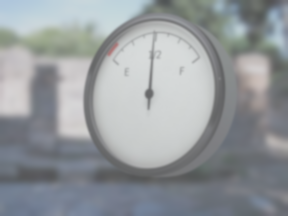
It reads **0.5**
